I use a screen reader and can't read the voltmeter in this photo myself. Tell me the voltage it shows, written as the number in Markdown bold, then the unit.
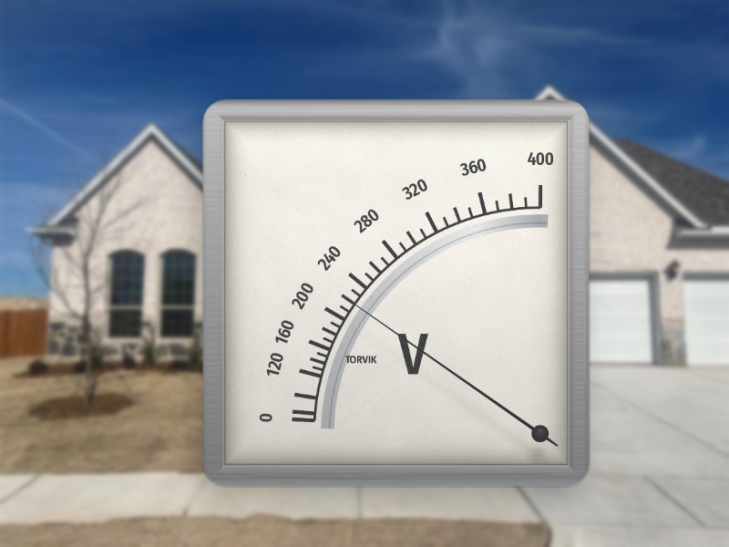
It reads **220** V
